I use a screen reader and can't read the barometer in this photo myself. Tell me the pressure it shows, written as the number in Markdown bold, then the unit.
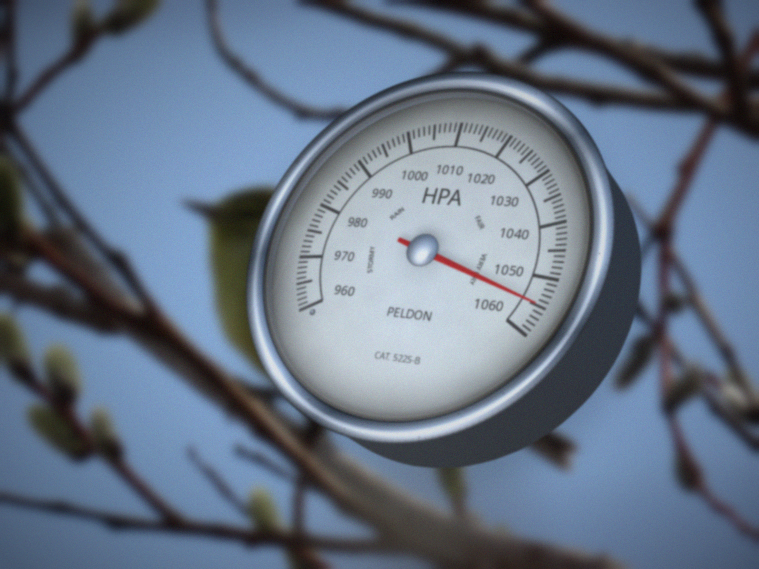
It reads **1055** hPa
